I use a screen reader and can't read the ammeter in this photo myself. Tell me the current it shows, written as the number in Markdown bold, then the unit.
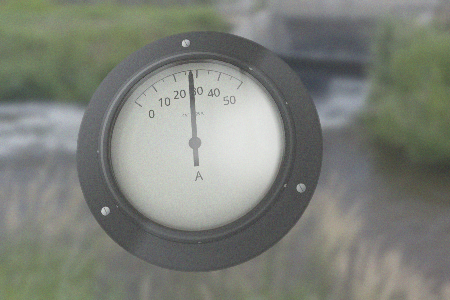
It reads **27.5** A
